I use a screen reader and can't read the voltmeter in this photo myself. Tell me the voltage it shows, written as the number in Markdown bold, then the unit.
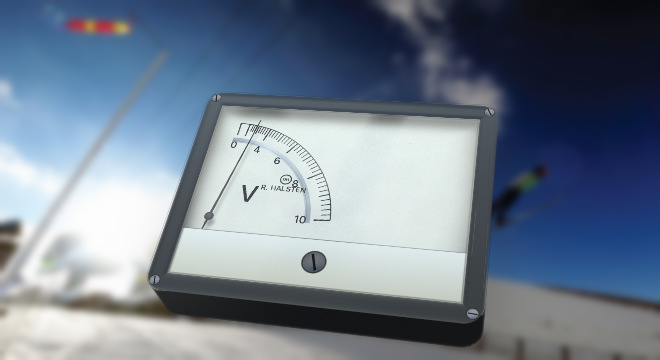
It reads **3** V
